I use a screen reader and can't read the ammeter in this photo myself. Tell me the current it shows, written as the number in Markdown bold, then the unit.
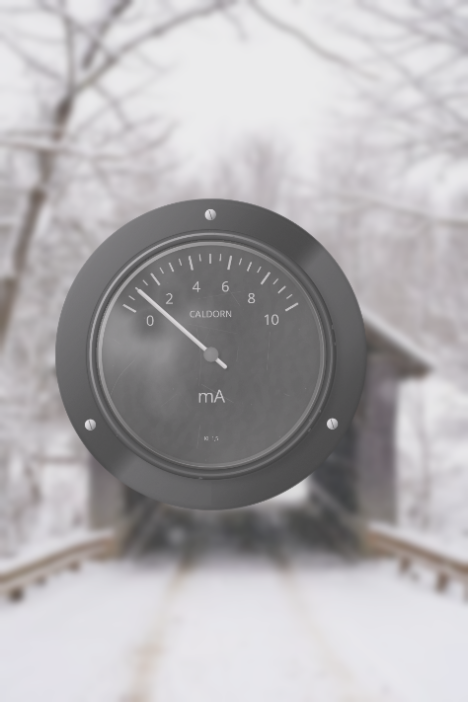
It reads **1** mA
